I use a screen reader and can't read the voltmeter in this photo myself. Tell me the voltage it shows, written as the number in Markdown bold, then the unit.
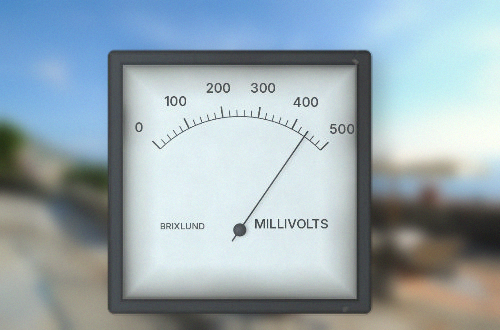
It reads **440** mV
